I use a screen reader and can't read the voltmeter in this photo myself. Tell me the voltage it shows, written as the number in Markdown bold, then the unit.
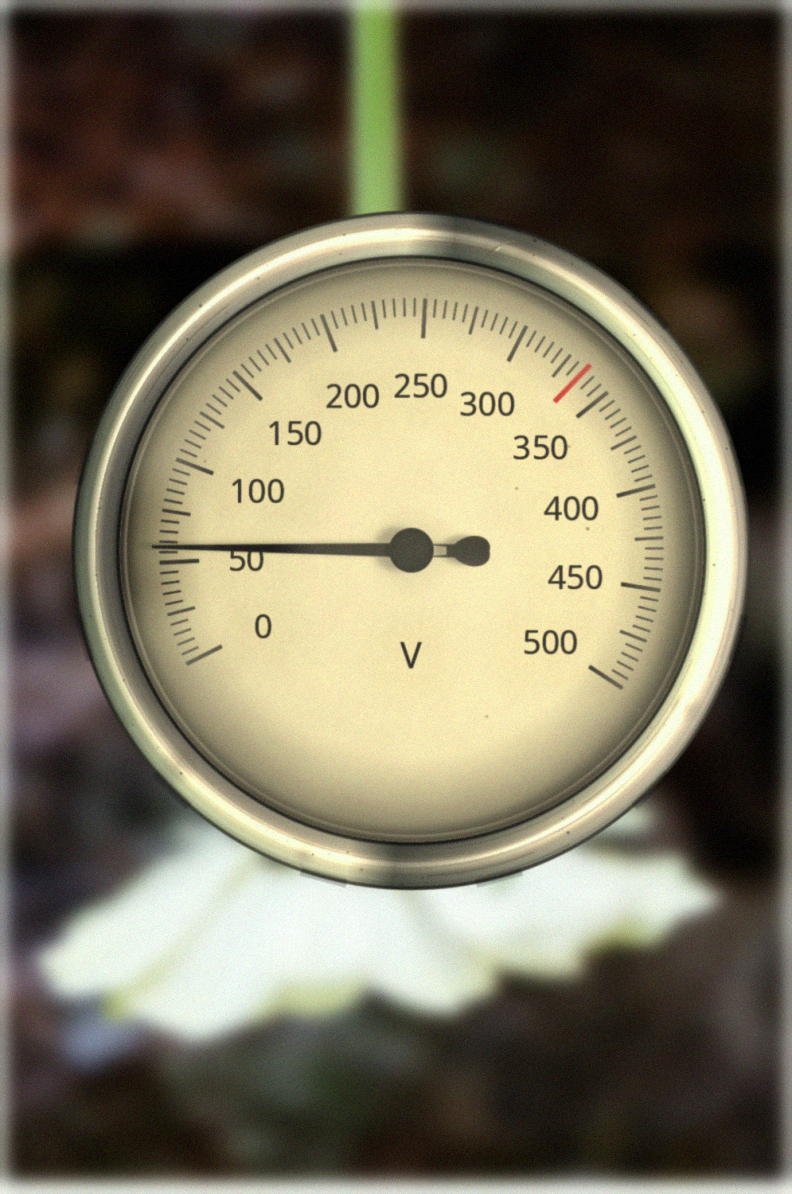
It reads **57.5** V
